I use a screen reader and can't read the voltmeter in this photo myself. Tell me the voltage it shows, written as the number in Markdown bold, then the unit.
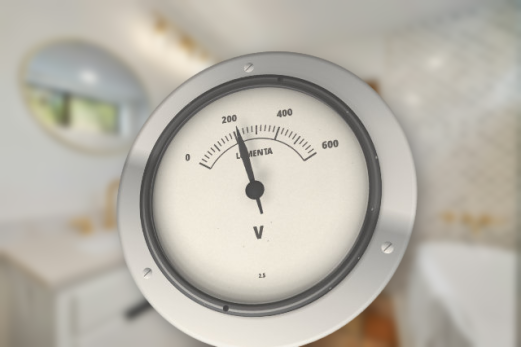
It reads **220** V
